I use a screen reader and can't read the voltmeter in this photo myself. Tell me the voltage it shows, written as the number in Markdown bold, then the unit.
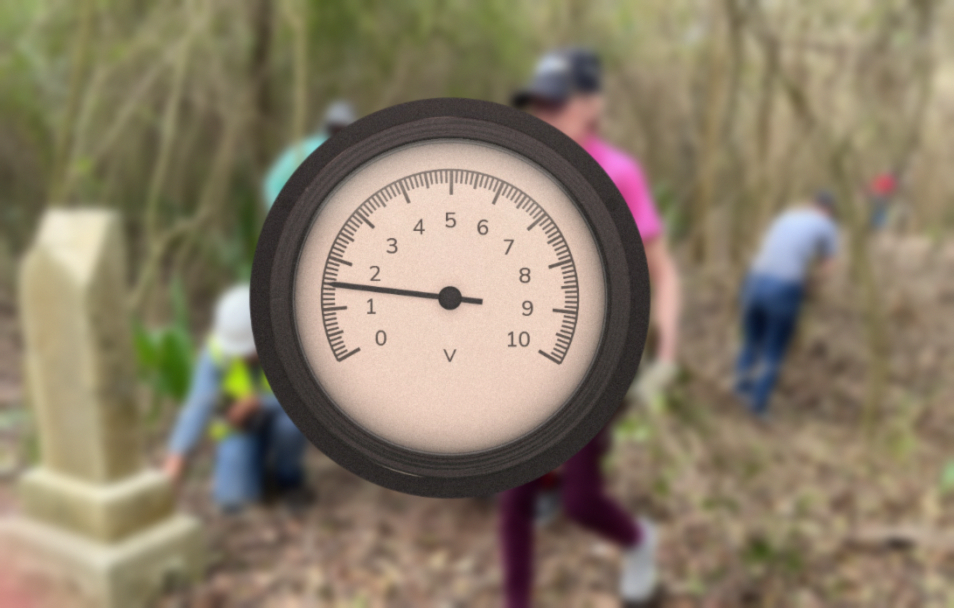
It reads **1.5** V
